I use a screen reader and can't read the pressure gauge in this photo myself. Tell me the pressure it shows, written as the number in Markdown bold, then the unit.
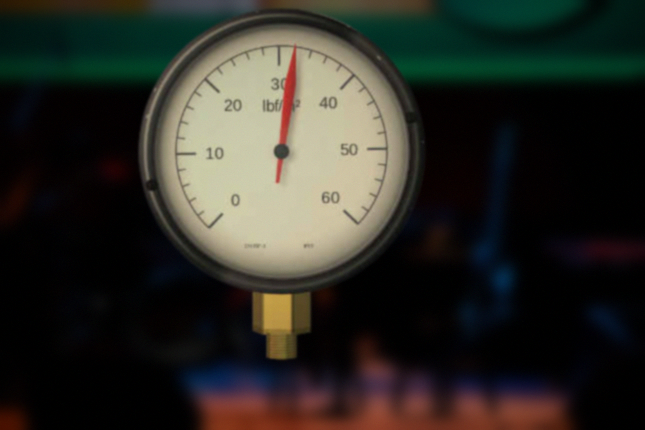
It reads **32** psi
